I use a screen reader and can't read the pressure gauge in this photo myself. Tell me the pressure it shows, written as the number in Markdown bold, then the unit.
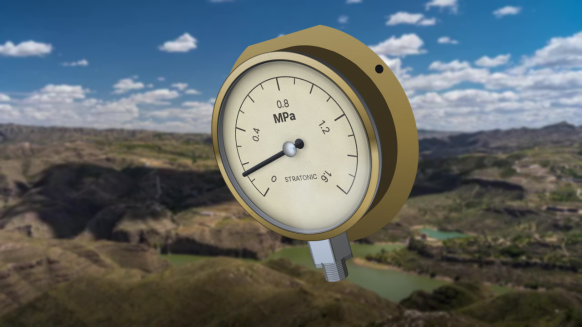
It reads **0.15** MPa
